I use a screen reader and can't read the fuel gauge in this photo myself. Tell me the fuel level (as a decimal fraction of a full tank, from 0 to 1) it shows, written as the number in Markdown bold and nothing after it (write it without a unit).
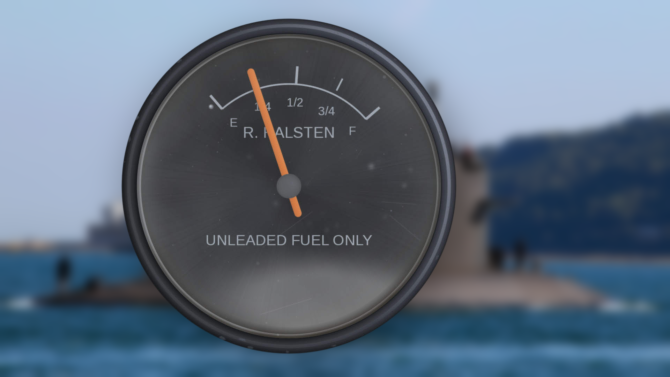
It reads **0.25**
